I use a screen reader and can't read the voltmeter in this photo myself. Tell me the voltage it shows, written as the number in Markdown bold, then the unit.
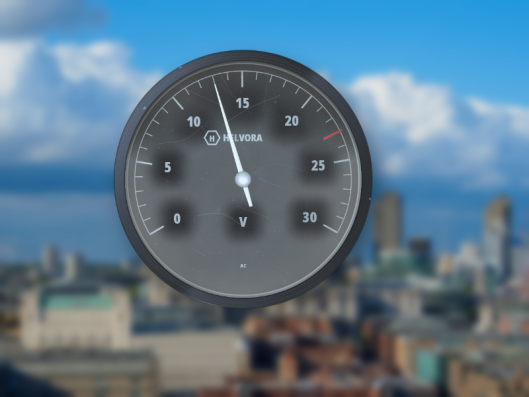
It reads **13** V
